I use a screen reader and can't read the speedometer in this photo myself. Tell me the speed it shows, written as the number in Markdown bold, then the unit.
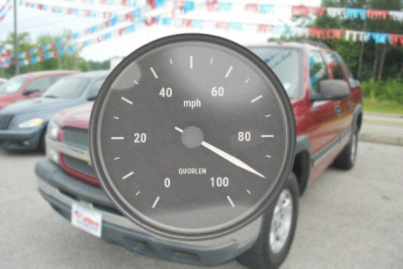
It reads **90** mph
